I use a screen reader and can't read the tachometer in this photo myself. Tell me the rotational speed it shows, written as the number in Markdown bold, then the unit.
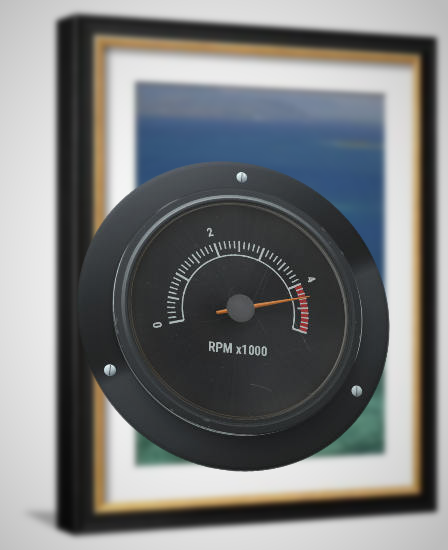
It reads **4300** rpm
